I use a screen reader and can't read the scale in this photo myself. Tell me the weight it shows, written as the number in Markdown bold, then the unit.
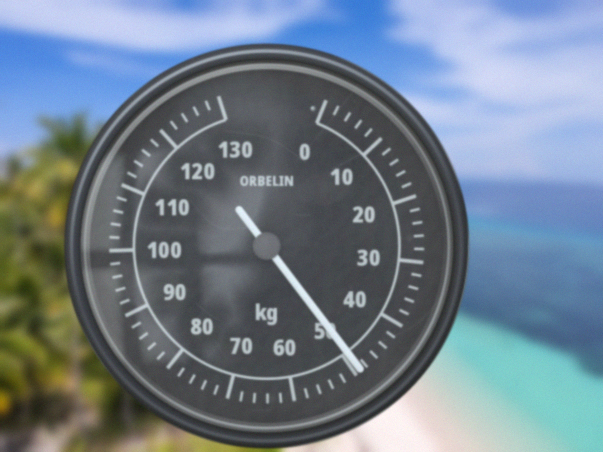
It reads **49** kg
